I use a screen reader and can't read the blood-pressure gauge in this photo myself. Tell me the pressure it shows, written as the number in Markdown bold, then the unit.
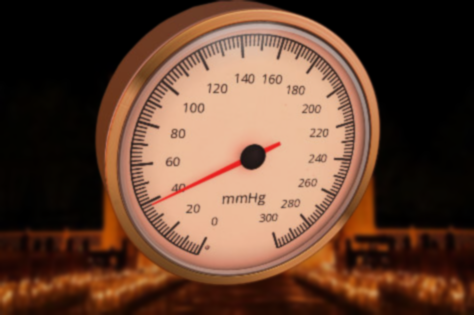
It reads **40** mmHg
